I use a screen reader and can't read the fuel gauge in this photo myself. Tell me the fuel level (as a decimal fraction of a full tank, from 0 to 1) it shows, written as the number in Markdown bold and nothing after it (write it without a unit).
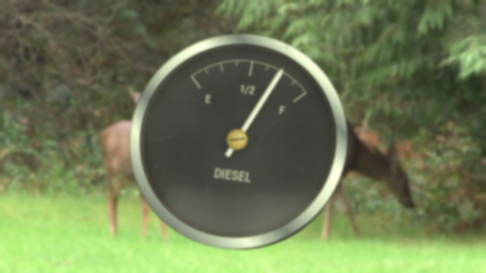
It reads **0.75**
